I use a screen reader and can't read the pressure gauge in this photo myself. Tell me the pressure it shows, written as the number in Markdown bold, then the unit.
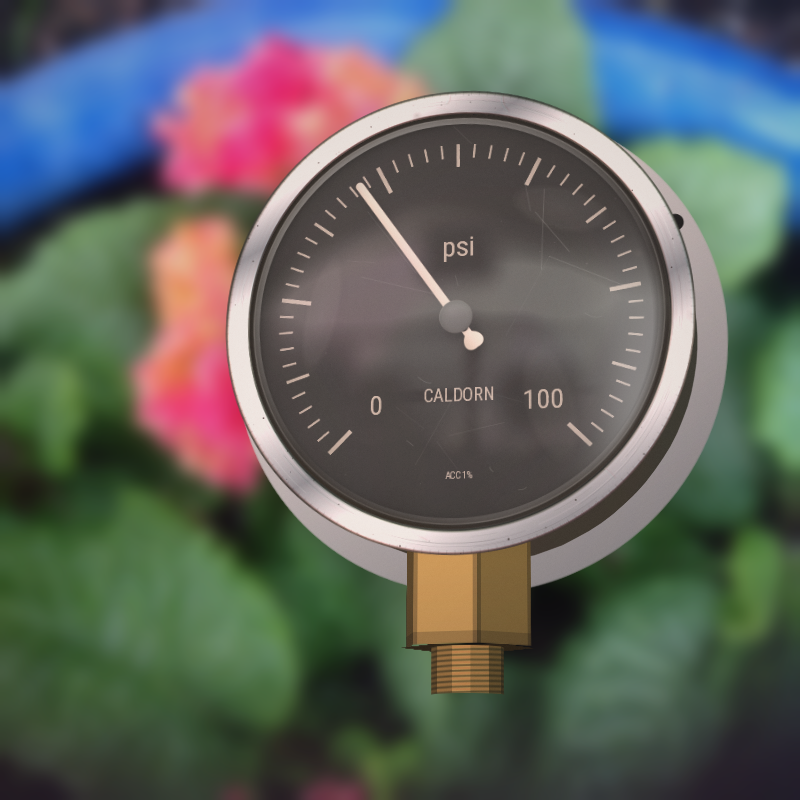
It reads **37** psi
